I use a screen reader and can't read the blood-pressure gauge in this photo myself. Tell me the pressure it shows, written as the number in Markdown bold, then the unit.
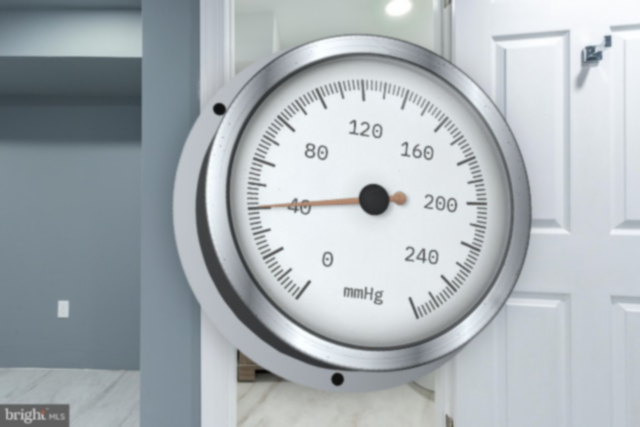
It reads **40** mmHg
